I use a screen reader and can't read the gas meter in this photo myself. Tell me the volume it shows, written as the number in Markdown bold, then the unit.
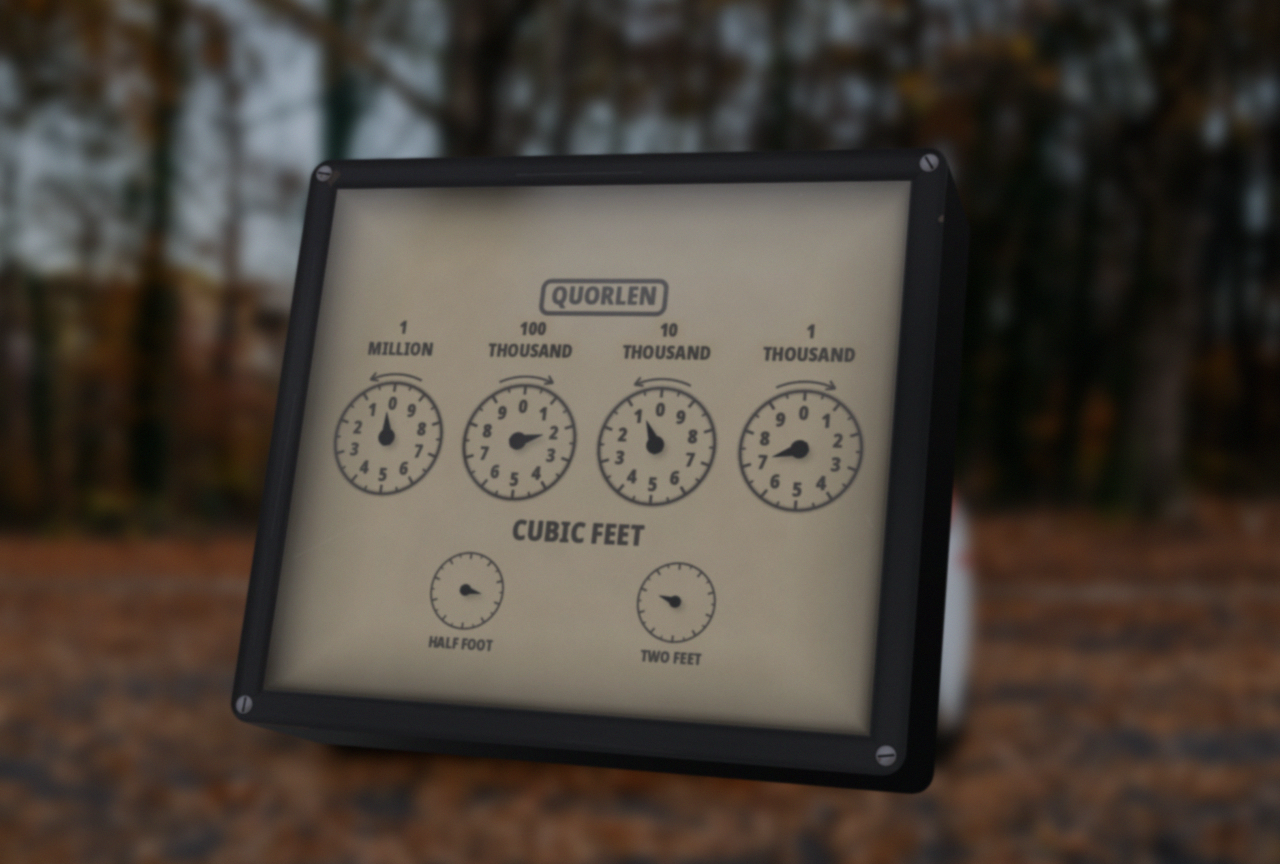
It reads **20700** ft³
